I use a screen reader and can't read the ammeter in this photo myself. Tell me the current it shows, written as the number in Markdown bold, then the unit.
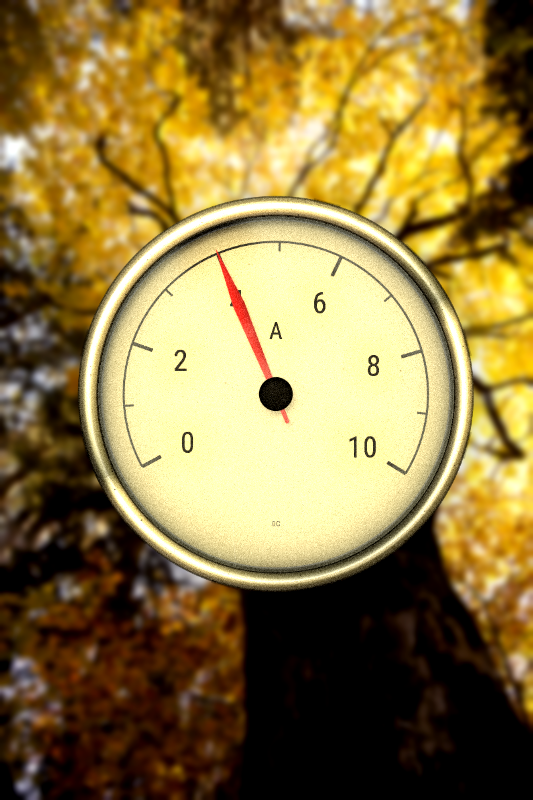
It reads **4** A
